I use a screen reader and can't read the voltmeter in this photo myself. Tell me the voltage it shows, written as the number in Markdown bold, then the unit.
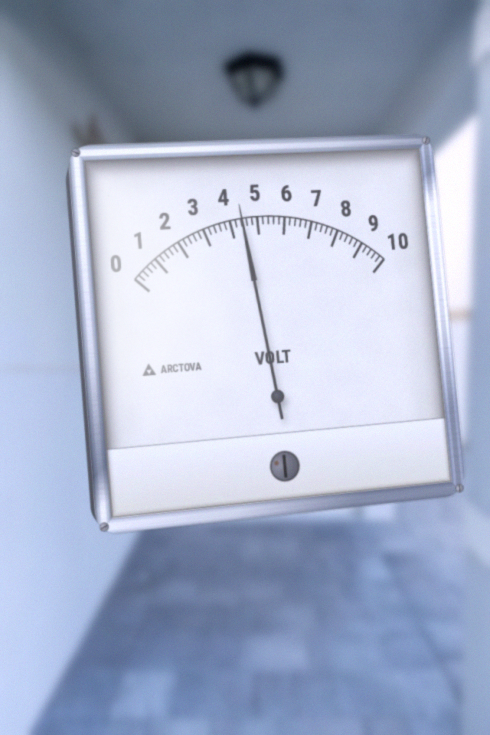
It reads **4.4** V
